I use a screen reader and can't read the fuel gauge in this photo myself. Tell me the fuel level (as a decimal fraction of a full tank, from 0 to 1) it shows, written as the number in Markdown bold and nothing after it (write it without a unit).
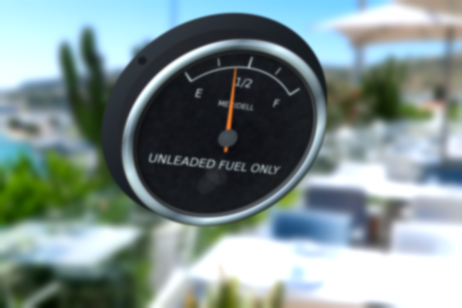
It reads **0.375**
